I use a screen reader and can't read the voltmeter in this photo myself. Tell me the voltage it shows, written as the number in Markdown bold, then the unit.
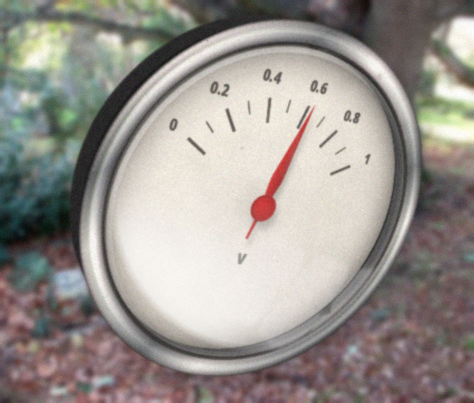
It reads **0.6** V
